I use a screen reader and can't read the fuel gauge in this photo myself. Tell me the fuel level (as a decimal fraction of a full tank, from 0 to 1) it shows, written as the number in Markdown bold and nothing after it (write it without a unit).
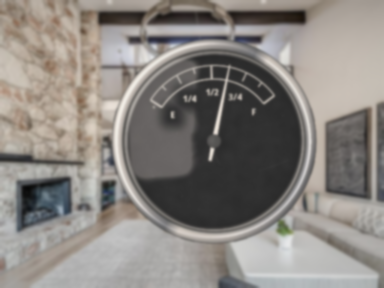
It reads **0.625**
